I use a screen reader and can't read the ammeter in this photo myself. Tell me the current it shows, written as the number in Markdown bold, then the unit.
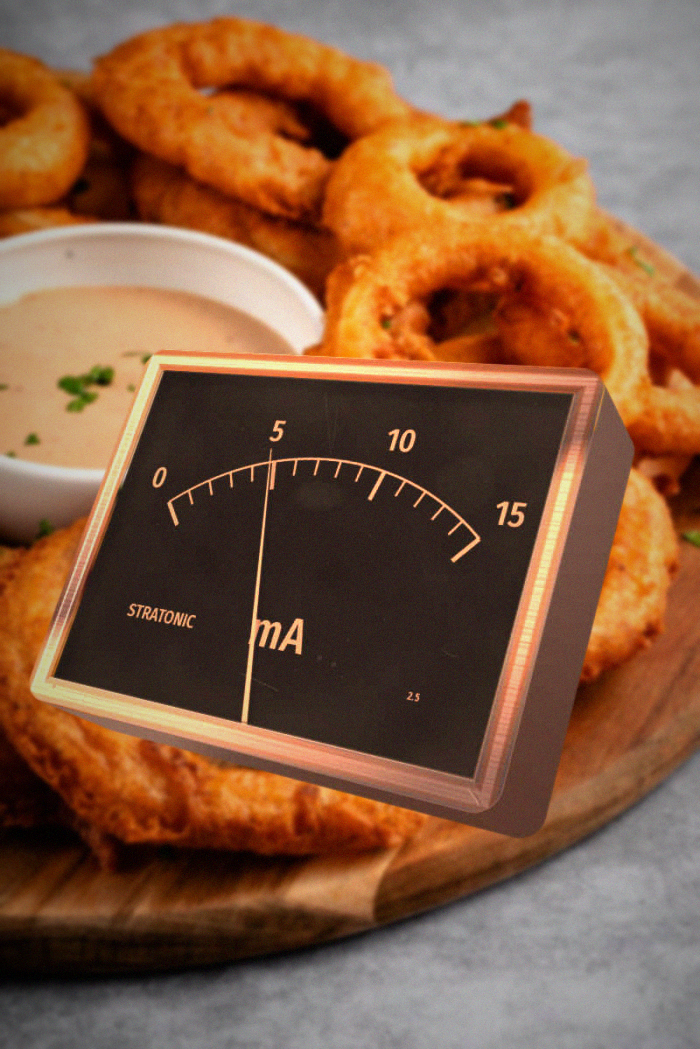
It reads **5** mA
